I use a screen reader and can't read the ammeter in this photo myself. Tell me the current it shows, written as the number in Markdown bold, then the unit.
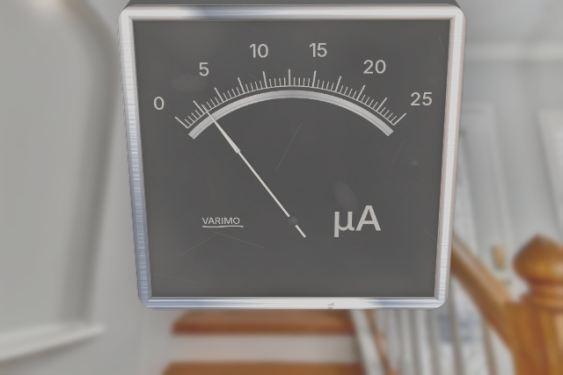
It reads **3** µA
